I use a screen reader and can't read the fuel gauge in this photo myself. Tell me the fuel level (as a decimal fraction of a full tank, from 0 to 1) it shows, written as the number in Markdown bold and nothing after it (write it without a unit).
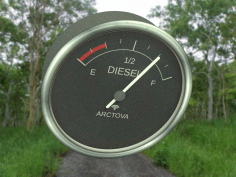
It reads **0.75**
